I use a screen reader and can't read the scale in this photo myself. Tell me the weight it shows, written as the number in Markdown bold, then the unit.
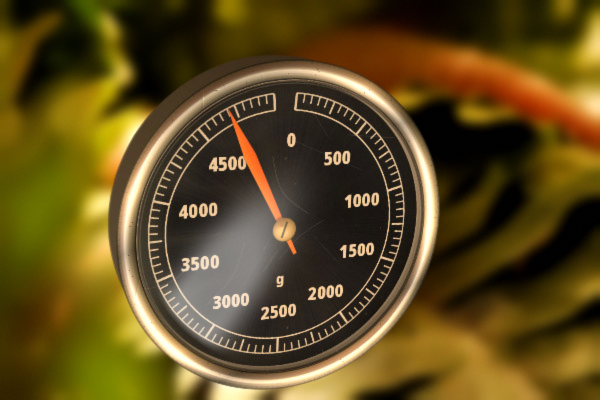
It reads **4700** g
